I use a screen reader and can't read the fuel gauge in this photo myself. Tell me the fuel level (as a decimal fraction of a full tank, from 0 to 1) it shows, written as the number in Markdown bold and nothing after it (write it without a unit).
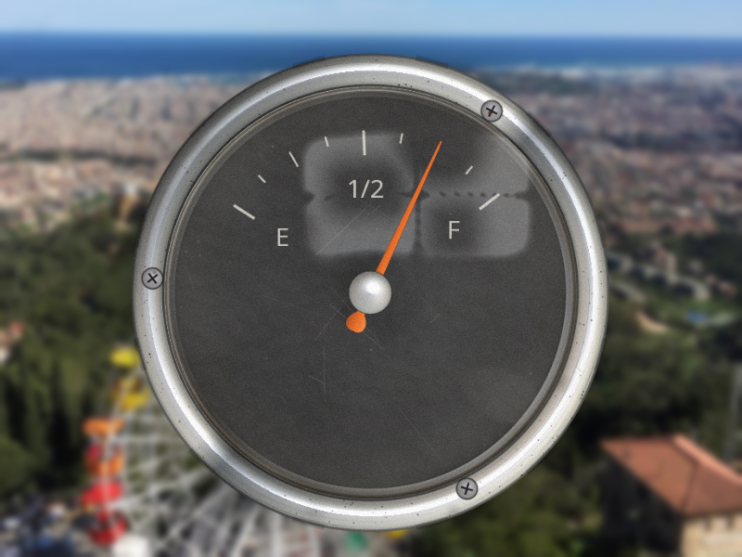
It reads **0.75**
